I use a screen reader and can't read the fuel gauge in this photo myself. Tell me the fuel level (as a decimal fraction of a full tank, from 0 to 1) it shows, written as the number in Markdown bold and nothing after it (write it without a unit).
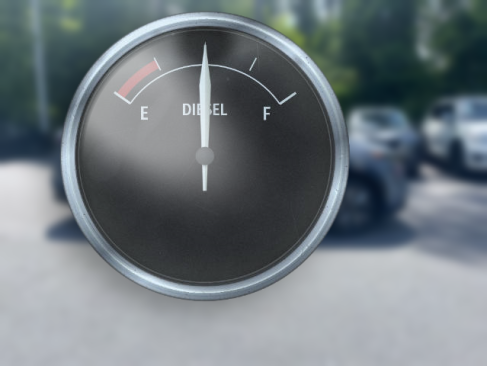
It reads **0.5**
